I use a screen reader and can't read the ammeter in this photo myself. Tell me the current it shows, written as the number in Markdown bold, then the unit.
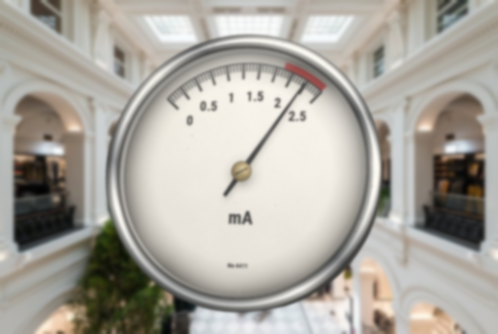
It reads **2.25** mA
